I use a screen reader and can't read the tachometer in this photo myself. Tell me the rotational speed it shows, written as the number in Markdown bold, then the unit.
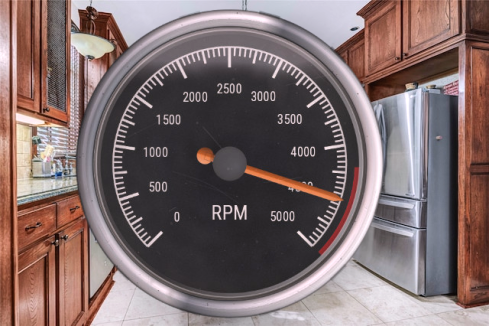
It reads **4500** rpm
